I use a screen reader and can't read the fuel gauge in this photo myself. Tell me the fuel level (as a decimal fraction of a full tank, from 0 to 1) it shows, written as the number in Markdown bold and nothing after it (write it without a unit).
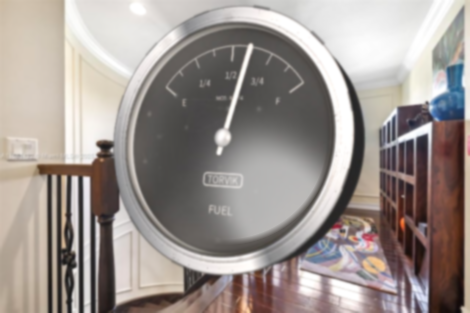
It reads **0.625**
